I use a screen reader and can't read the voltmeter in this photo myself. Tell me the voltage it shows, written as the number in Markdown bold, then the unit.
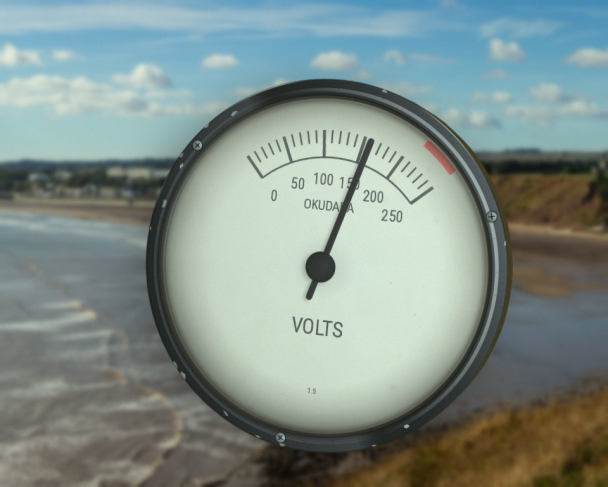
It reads **160** V
